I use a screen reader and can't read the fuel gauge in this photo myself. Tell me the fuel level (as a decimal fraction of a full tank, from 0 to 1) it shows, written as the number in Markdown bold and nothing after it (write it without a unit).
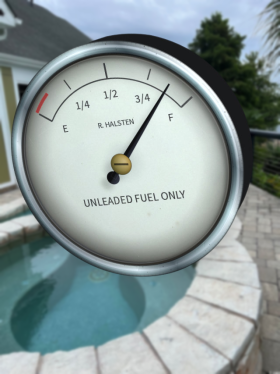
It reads **0.875**
